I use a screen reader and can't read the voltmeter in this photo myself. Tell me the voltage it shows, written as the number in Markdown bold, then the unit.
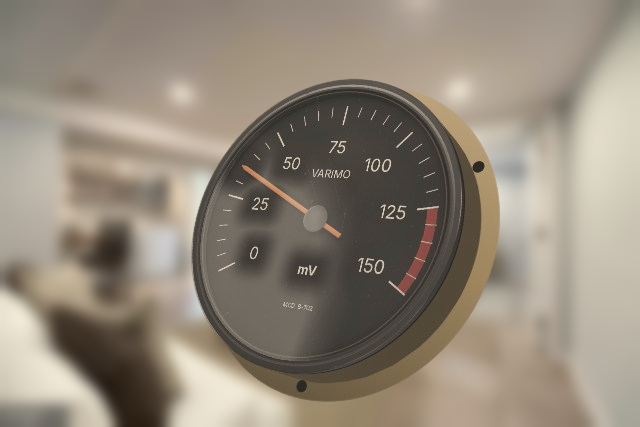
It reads **35** mV
